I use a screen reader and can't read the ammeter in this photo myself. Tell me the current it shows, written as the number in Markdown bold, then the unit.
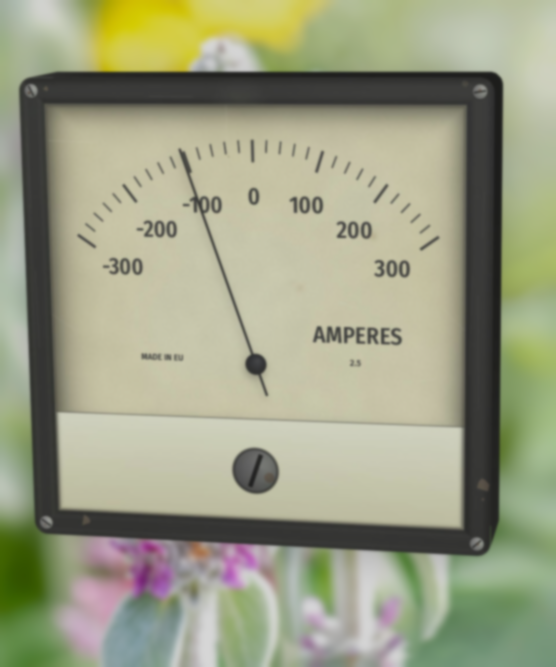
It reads **-100** A
